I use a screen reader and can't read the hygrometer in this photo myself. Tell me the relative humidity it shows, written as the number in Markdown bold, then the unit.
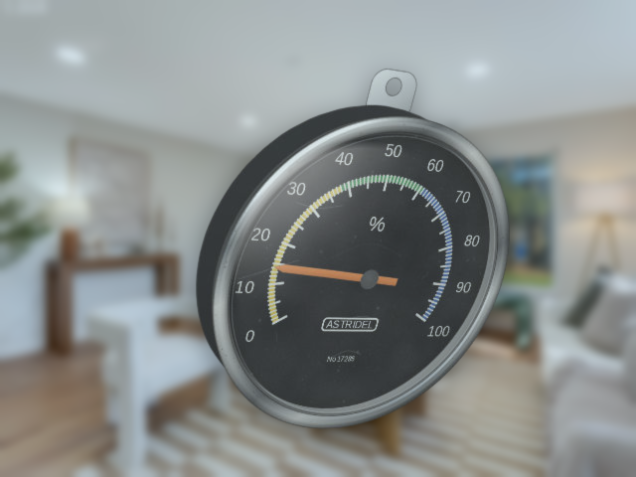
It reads **15** %
